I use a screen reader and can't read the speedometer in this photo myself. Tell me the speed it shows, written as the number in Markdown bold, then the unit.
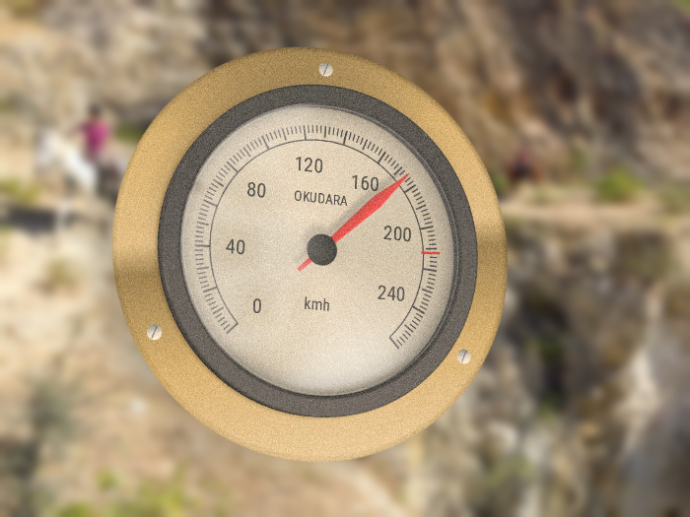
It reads **174** km/h
